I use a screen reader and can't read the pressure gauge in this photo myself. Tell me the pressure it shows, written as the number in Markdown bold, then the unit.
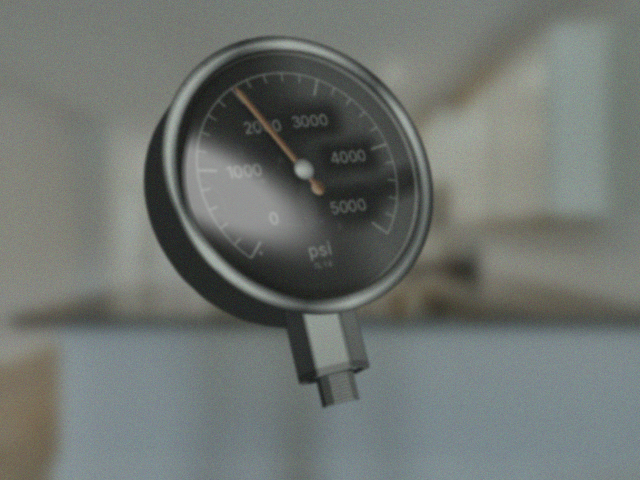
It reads **2000** psi
